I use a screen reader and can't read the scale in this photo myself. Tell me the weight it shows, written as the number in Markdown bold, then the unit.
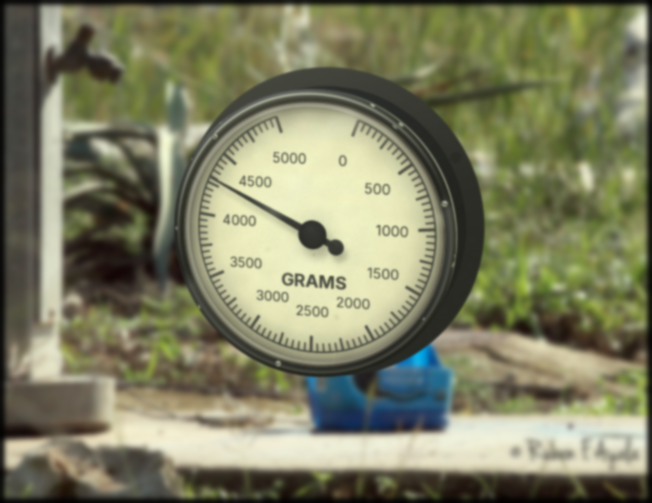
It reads **4300** g
